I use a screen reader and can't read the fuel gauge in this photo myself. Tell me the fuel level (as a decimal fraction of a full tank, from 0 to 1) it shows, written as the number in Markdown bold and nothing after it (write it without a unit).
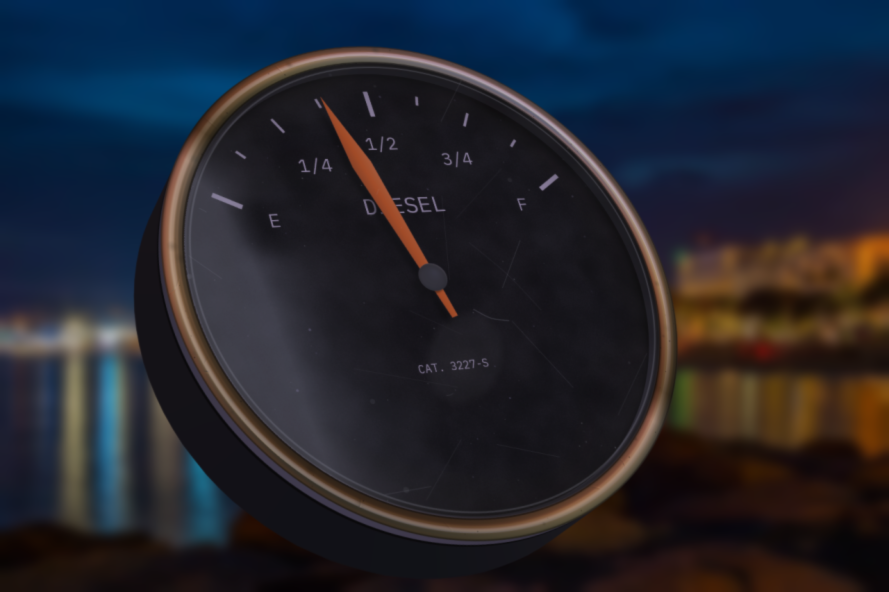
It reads **0.375**
